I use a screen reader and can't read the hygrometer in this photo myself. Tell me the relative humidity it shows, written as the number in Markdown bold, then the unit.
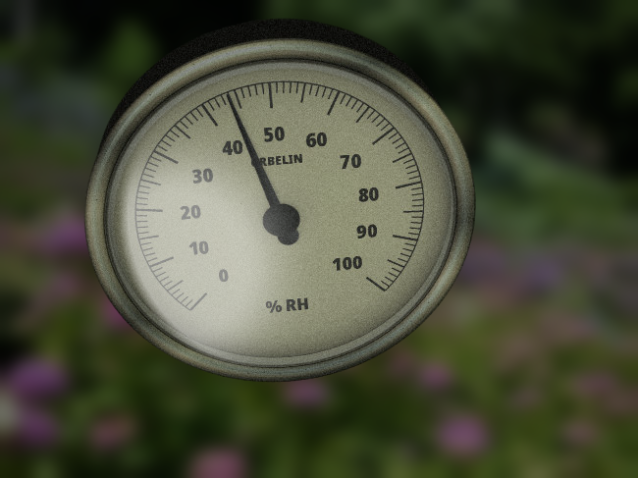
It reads **44** %
